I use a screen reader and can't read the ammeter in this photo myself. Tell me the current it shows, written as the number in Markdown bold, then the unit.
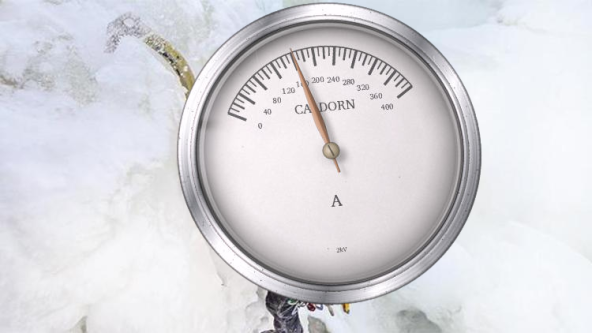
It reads **160** A
